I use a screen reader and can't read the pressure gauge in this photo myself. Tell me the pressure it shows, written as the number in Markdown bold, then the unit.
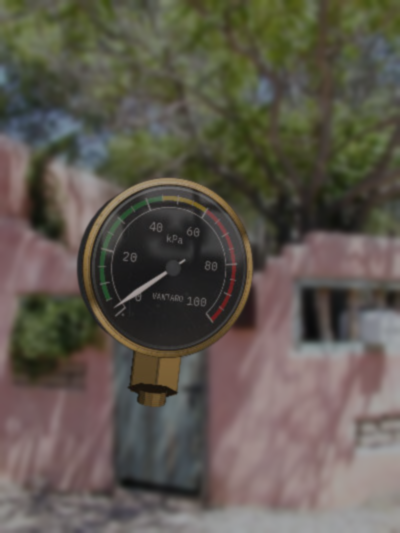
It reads **2.5** kPa
